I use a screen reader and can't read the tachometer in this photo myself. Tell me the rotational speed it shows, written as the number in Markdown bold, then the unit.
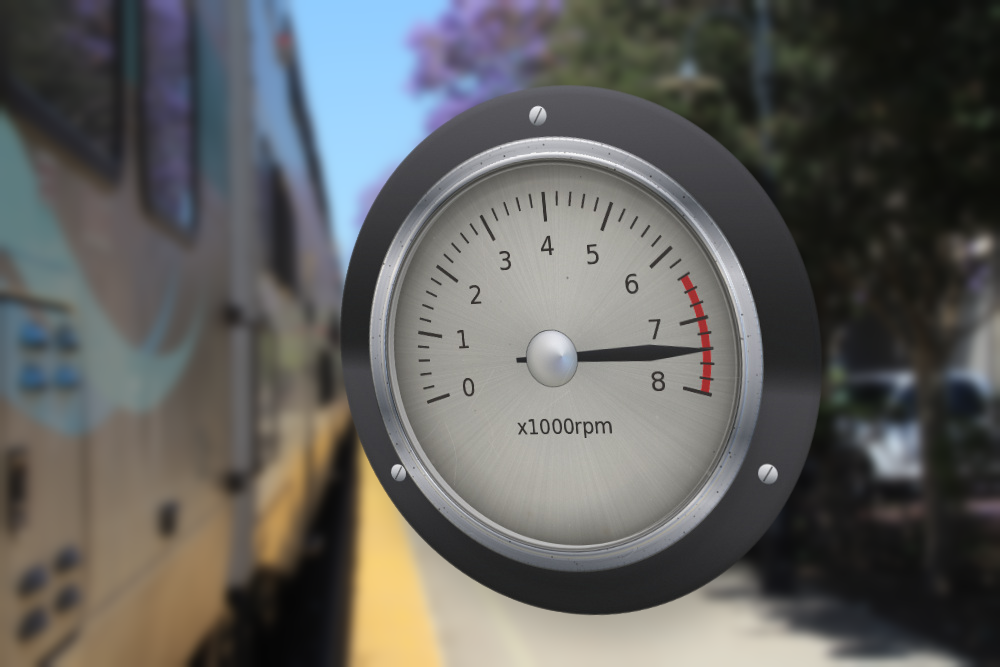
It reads **7400** rpm
